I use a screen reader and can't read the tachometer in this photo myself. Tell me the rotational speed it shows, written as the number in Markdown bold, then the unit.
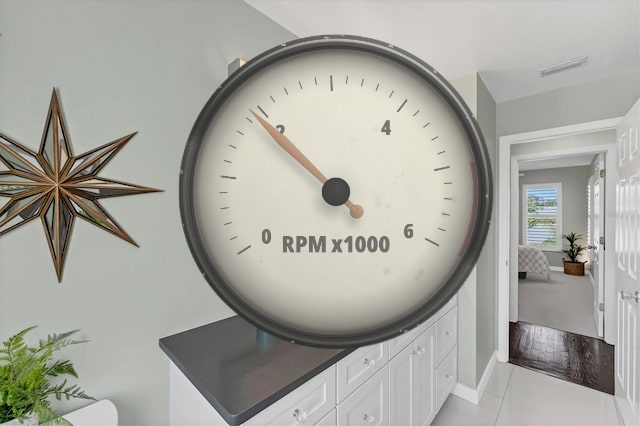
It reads **1900** rpm
